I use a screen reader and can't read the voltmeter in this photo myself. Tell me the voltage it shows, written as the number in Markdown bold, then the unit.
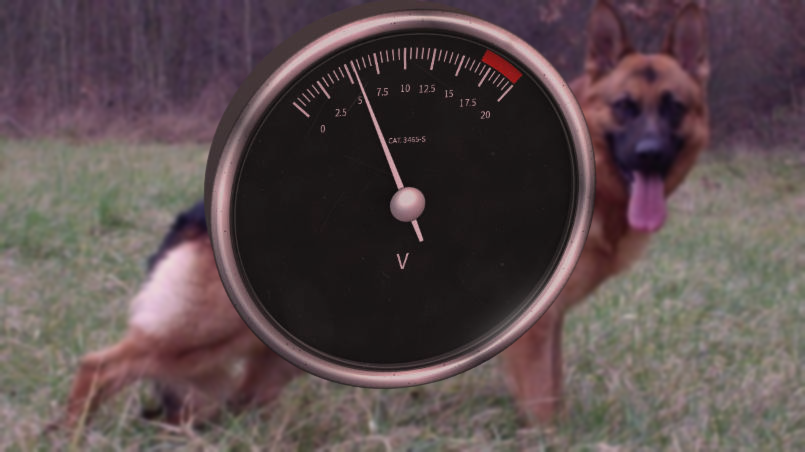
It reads **5.5** V
